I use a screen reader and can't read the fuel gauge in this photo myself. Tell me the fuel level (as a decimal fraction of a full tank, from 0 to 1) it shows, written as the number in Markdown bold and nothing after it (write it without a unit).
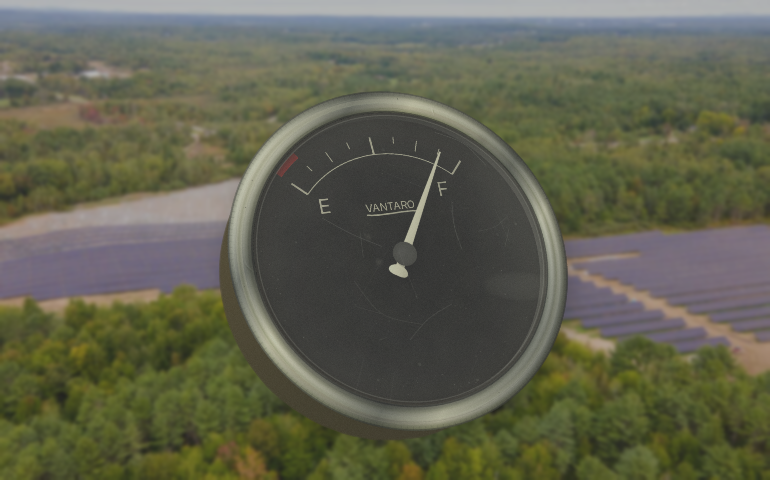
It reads **0.875**
